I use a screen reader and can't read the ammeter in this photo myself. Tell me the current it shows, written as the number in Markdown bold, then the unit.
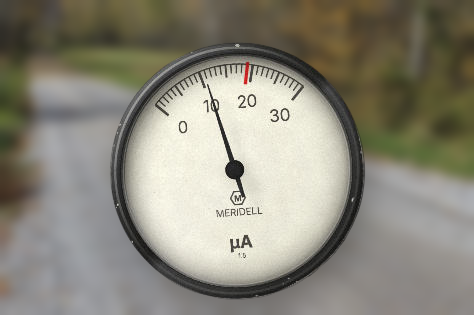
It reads **11** µA
